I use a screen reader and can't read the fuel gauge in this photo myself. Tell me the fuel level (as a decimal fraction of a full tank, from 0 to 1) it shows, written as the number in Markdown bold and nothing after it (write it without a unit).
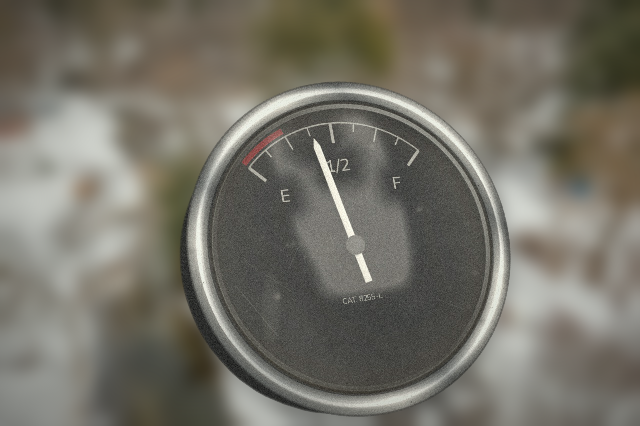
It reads **0.375**
